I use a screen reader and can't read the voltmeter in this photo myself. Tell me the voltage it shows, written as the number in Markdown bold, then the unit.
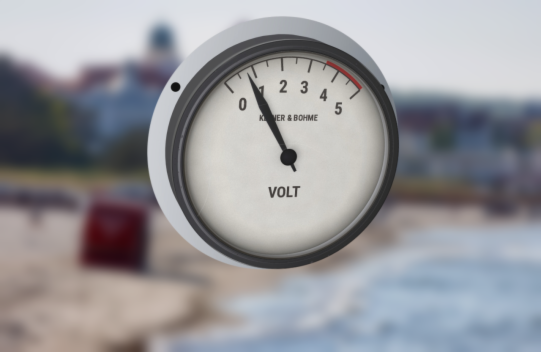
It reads **0.75** V
